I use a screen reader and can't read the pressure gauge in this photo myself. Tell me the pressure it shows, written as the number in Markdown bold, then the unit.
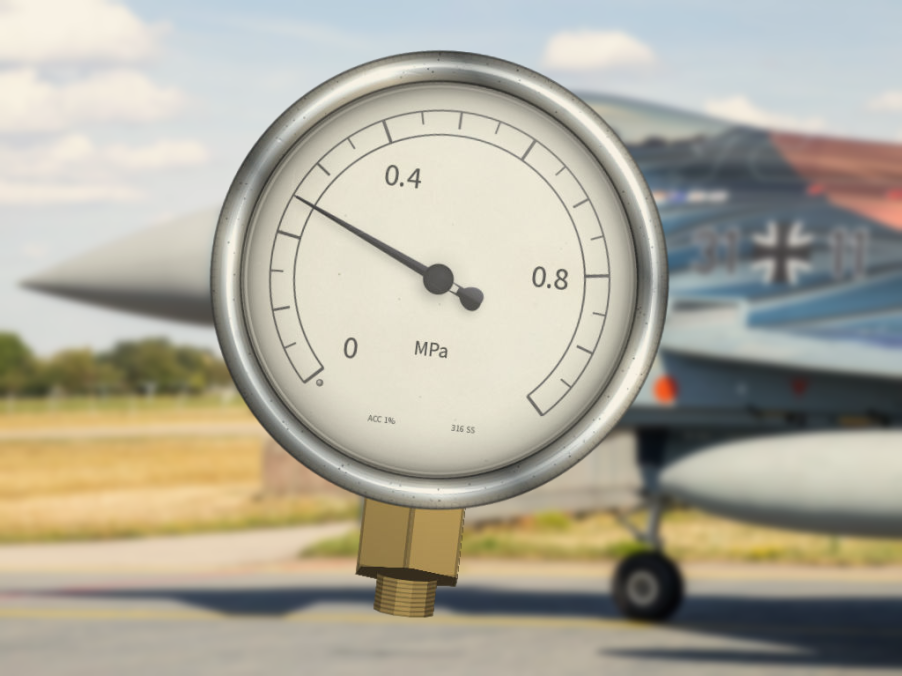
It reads **0.25** MPa
